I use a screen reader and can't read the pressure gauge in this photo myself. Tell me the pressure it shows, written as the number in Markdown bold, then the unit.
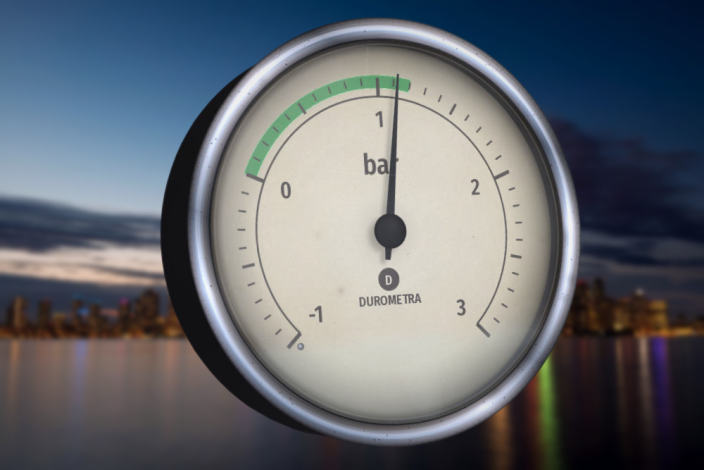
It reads **1.1** bar
